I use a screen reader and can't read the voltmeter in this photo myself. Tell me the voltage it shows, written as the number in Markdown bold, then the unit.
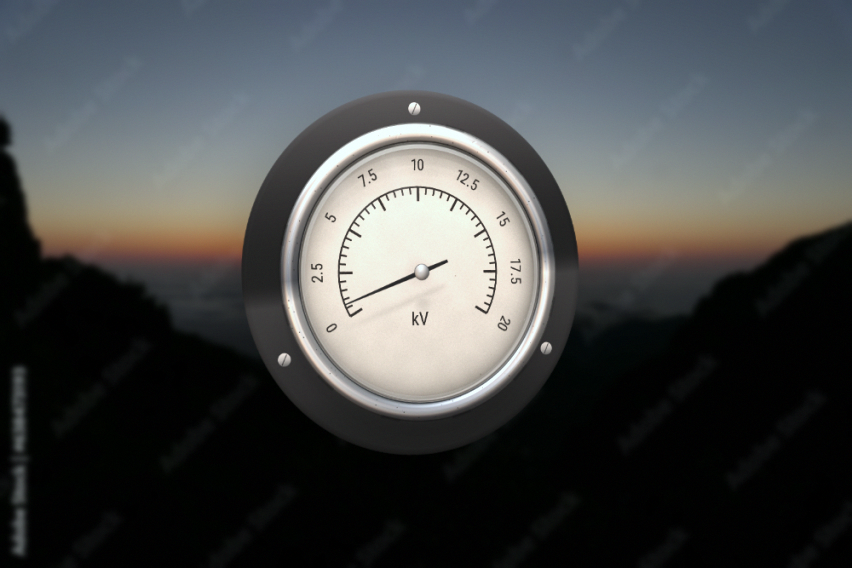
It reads **0.75** kV
